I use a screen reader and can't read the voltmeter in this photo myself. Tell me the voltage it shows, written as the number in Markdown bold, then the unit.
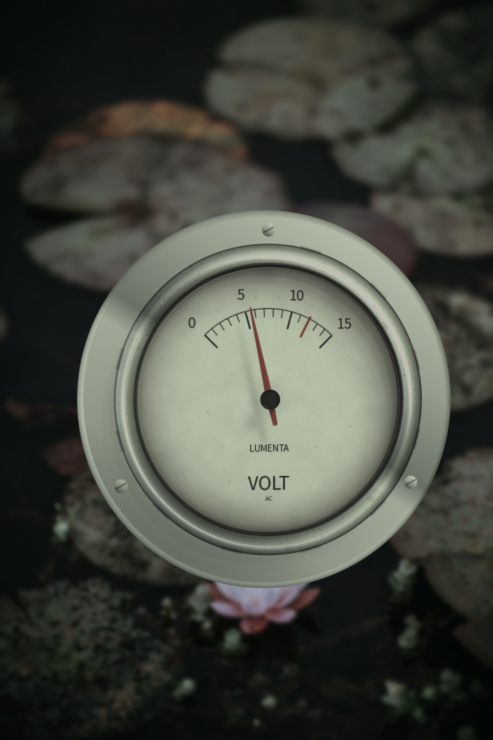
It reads **5.5** V
